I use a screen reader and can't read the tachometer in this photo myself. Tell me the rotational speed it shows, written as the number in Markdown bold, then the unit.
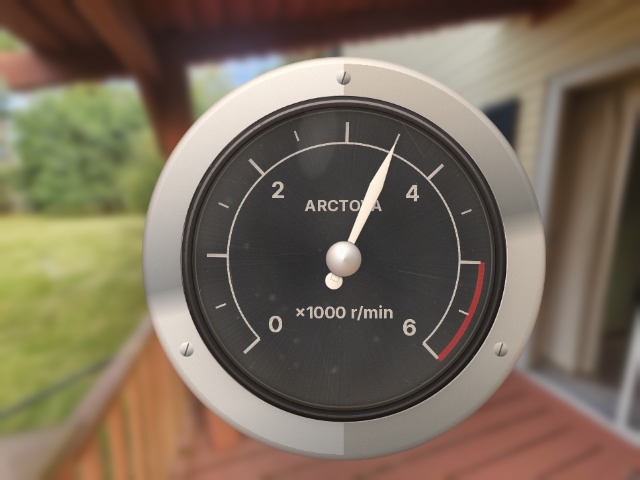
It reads **3500** rpm
